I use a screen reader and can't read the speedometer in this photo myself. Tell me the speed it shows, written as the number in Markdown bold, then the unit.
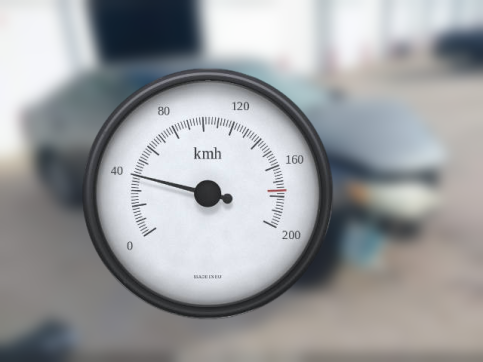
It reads **40** km/h
